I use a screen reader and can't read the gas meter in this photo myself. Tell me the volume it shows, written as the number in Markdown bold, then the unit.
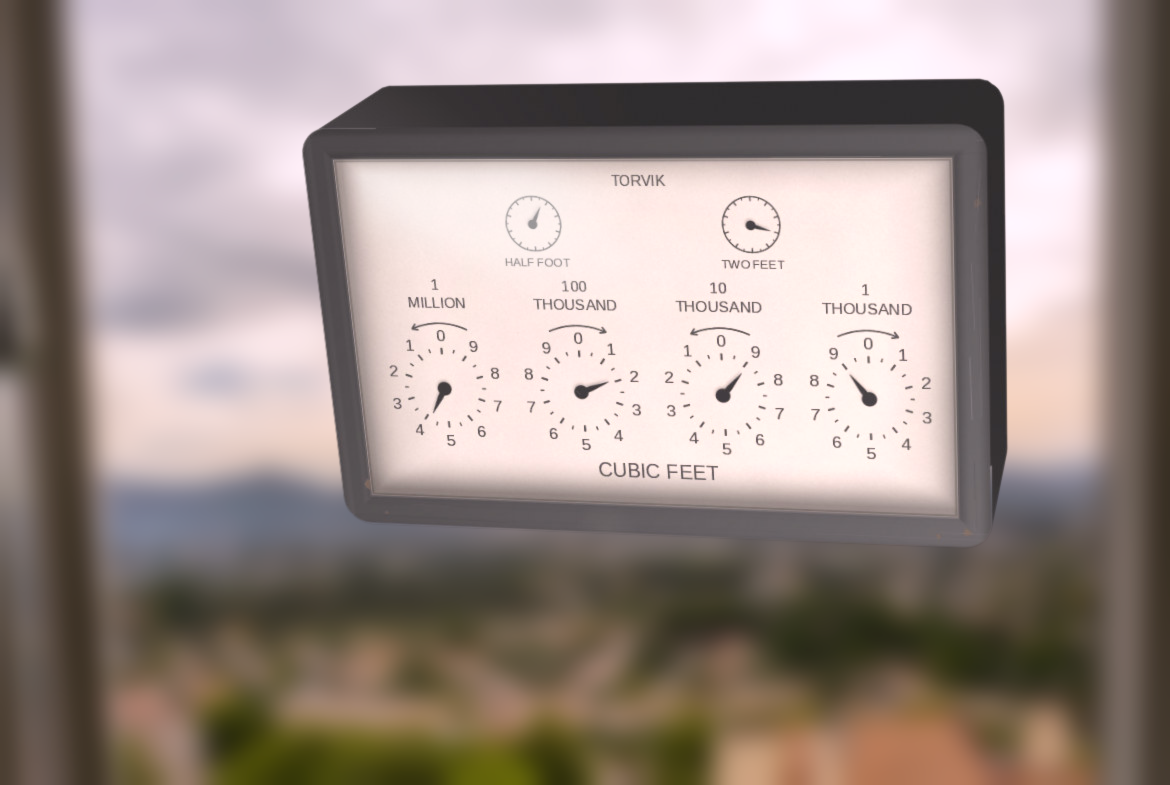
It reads **418900** ft³
